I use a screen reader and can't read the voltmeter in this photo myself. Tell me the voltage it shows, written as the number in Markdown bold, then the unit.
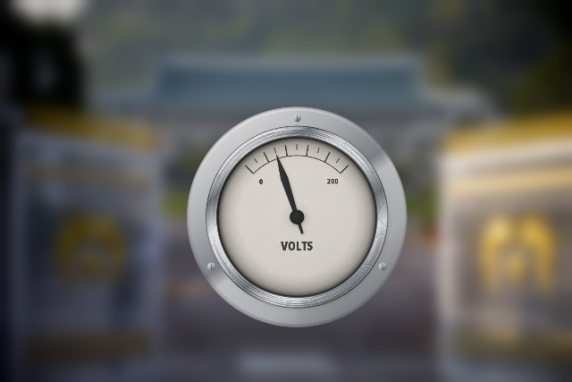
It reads **60** V
